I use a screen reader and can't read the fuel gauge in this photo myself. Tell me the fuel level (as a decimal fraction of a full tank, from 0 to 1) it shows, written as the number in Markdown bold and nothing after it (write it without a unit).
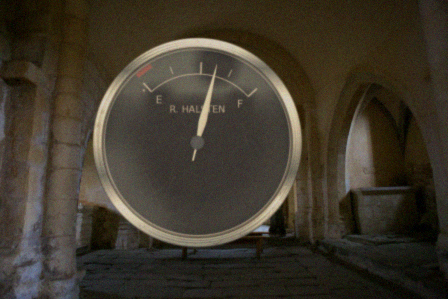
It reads **0.625**
